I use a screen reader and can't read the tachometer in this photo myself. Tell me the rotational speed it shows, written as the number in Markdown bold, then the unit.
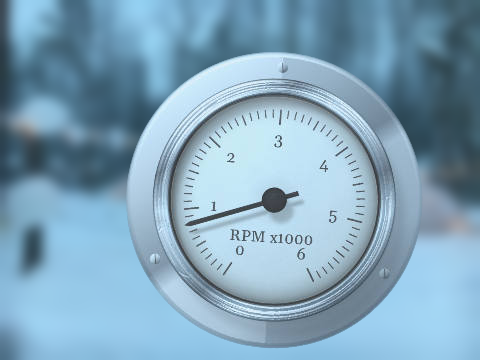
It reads **800** rpm
